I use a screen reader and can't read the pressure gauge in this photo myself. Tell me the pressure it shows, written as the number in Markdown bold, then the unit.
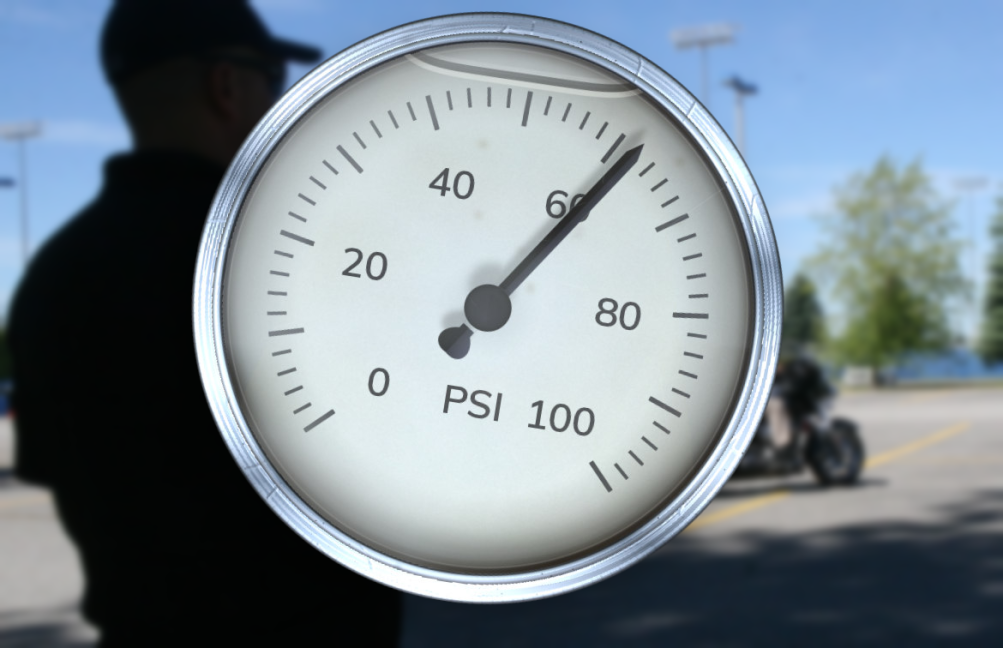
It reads **62** psi
